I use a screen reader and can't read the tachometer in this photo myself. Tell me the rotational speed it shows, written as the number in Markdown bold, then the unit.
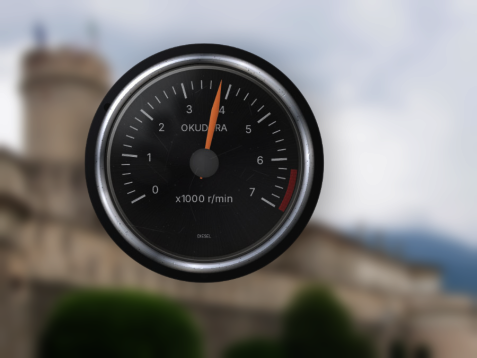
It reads **3800** rpm
